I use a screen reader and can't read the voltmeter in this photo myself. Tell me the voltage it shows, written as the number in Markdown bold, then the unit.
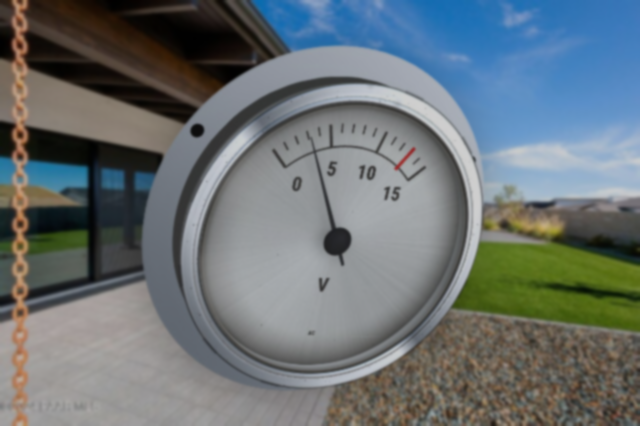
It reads **3** V
